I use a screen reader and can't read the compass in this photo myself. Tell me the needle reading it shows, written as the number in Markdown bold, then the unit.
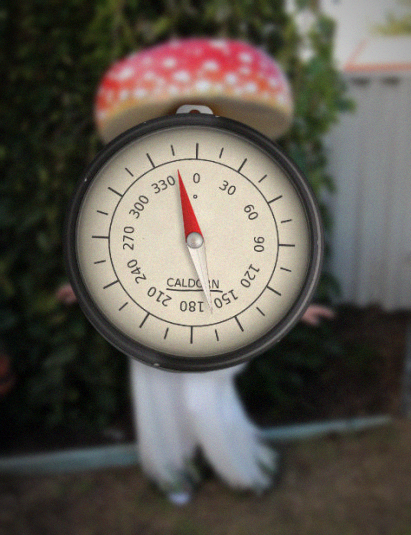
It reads **345** °
